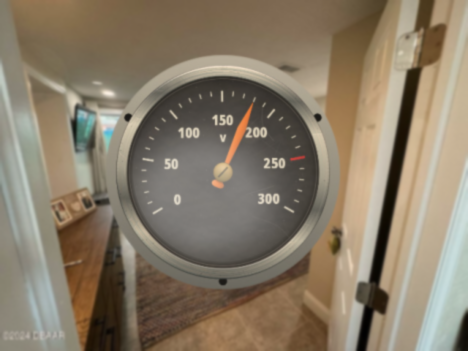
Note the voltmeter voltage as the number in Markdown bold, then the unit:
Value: **180** V
